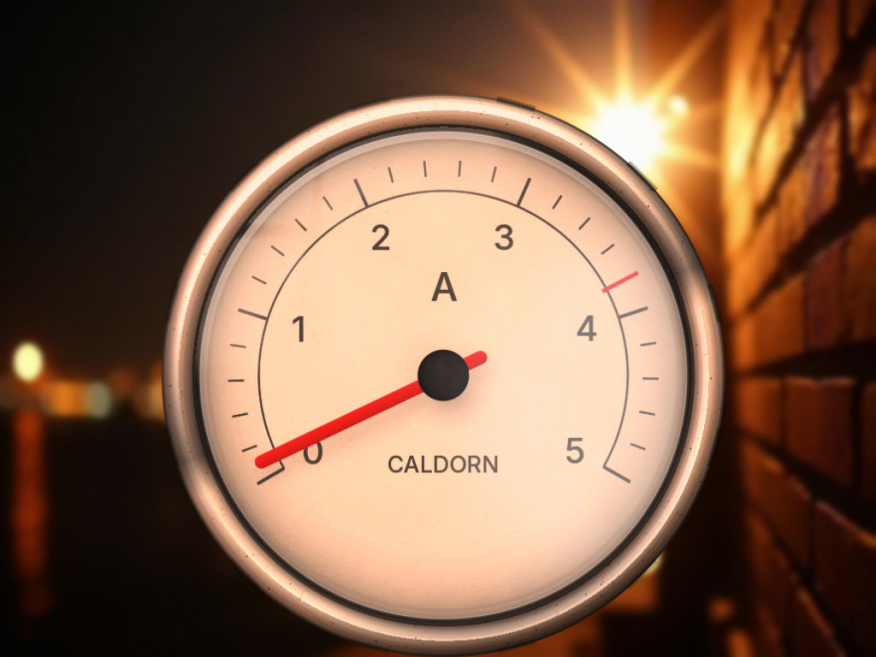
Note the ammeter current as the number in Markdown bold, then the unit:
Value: **0.1** A
